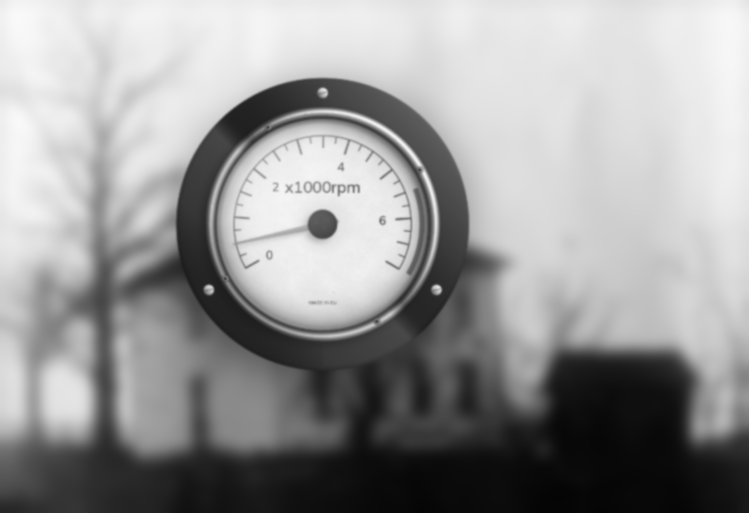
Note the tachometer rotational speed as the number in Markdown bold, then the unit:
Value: **500** rpm
